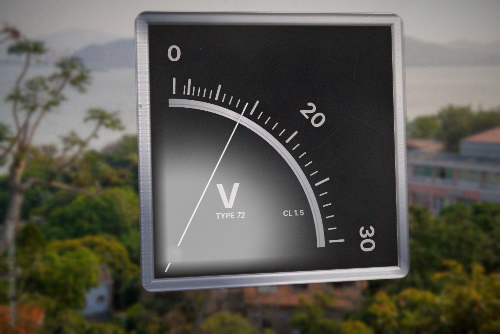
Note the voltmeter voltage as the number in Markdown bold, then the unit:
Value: **14** V
